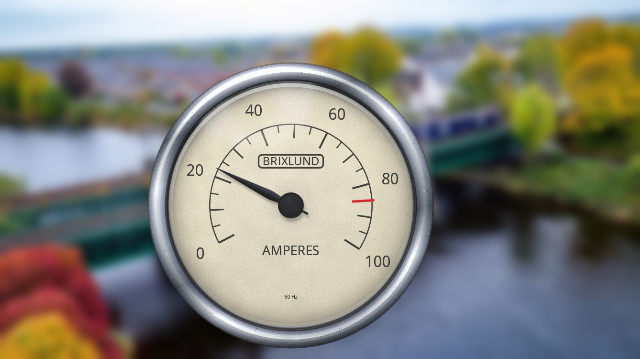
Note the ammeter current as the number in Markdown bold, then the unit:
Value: **22.5** A
